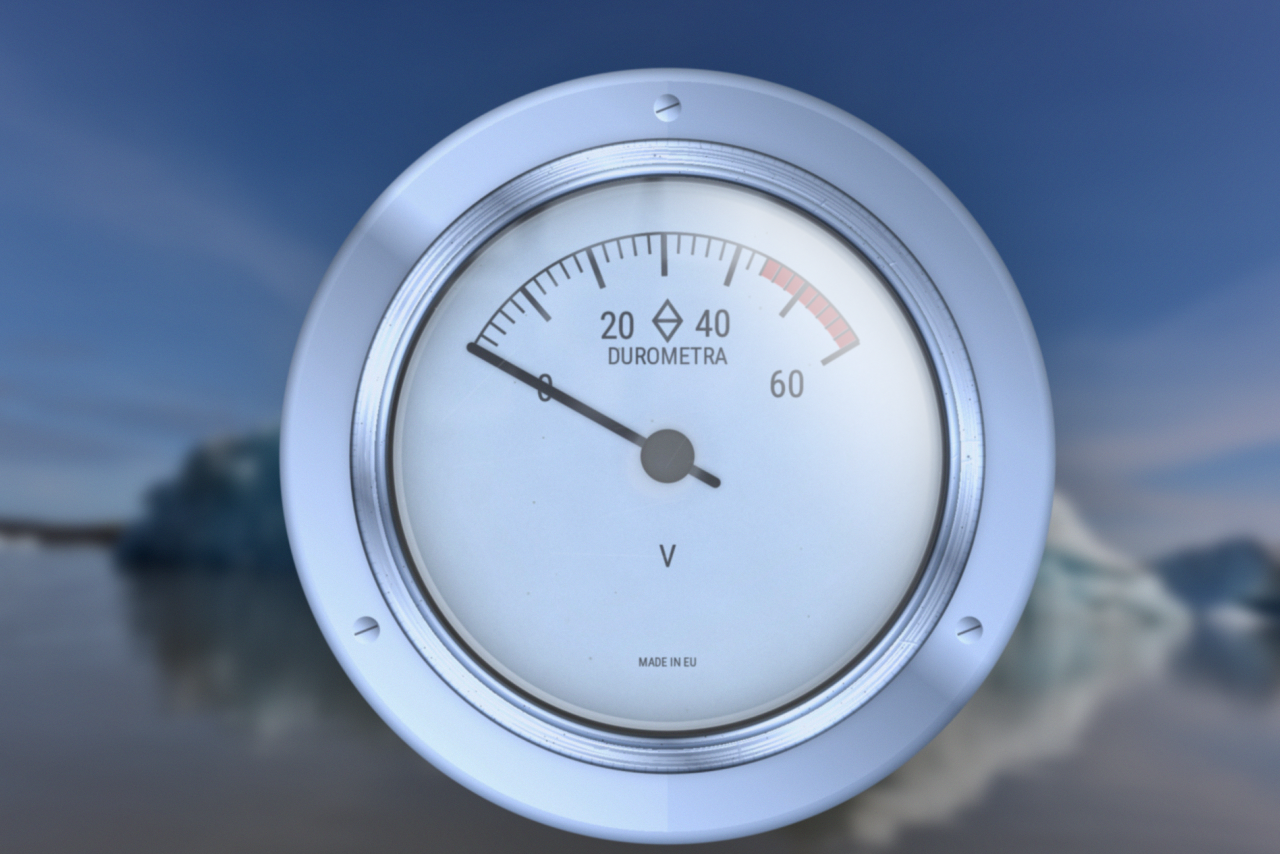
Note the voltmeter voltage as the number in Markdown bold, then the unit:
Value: **0** V
